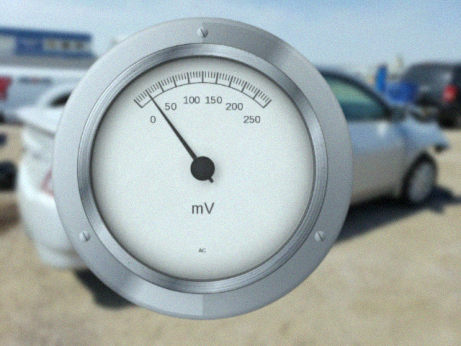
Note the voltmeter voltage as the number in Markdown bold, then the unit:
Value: **25** mV
